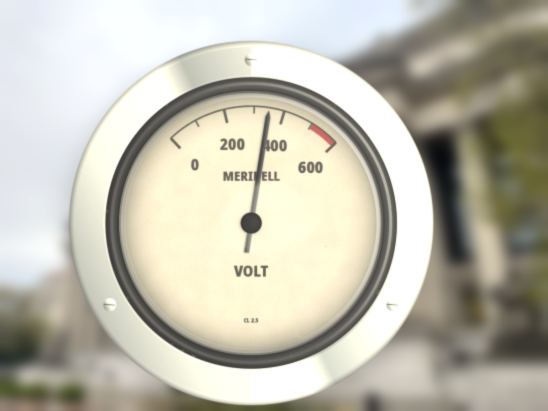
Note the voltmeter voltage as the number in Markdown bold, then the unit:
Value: **350** V
